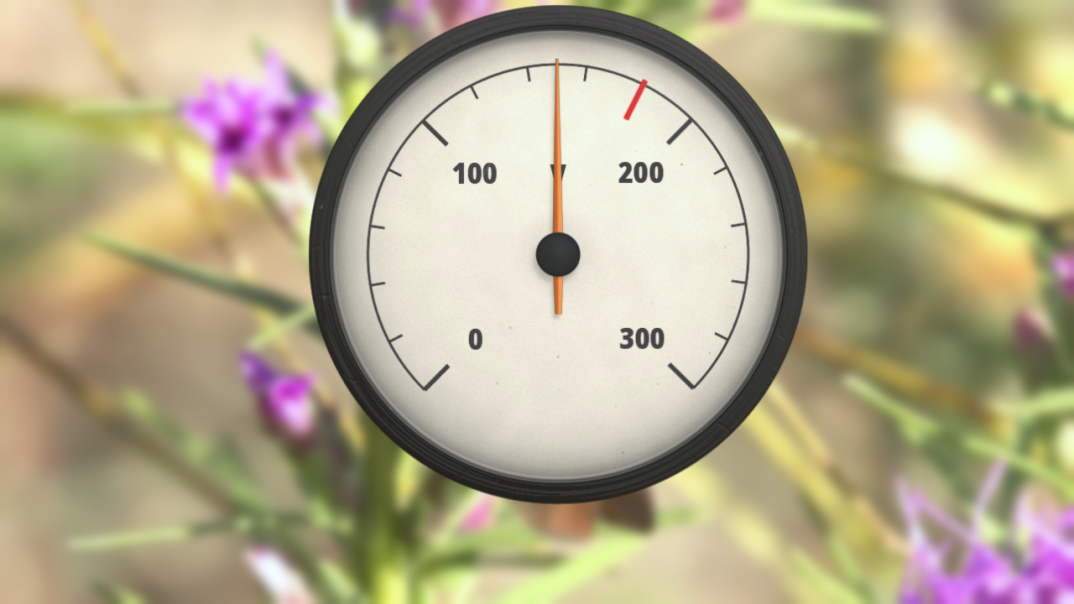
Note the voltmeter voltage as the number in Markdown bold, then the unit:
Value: **150** V
